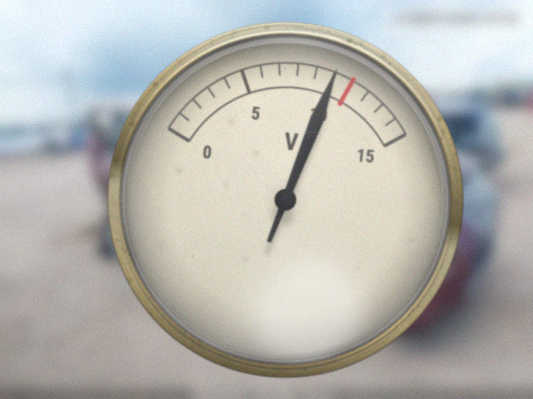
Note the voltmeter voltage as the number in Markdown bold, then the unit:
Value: **10** V
